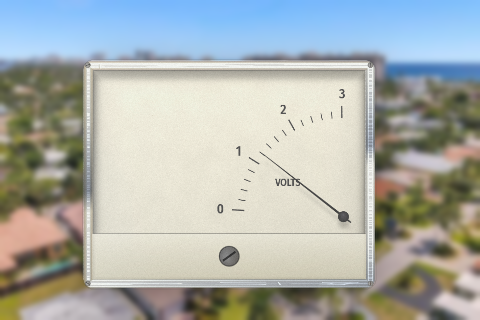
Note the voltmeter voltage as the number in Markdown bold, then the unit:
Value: **1.2** V
